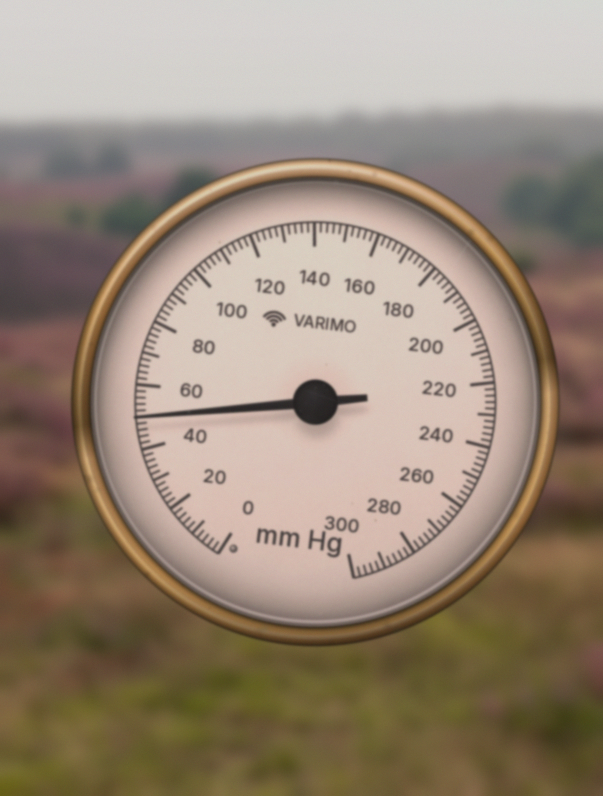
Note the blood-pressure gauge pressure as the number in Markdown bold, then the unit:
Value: **50** mmHg
